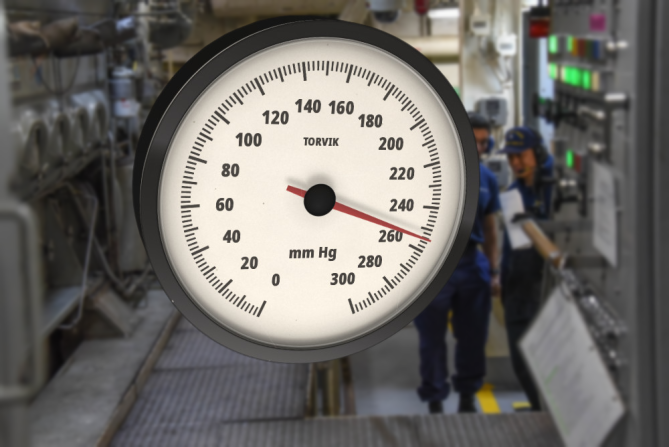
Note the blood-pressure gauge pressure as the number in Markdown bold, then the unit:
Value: **254** mmHg
